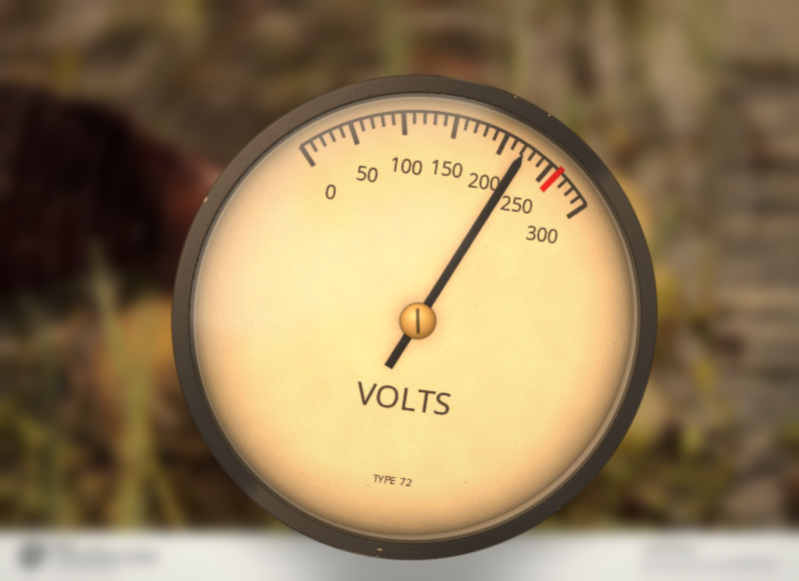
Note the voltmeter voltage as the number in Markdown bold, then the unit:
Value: **220** V
